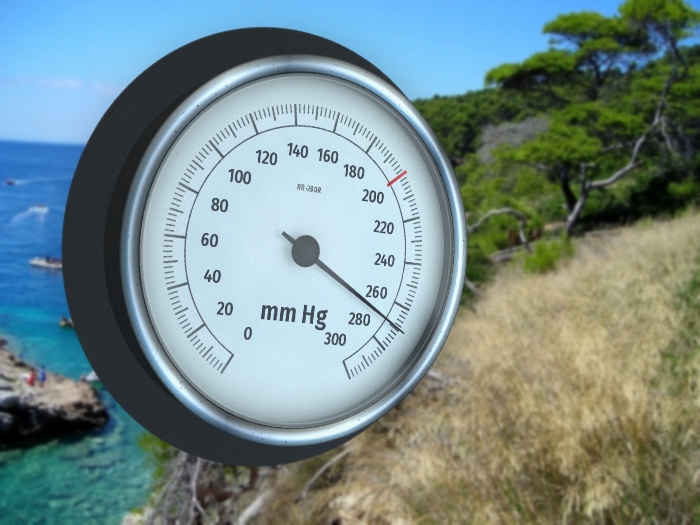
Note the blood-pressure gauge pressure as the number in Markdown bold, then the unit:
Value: **270** mmHg
